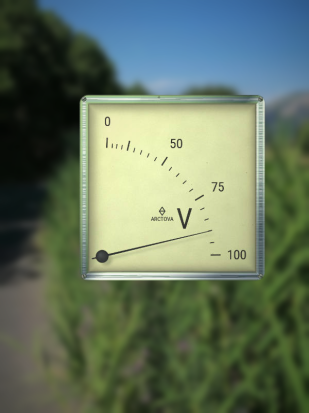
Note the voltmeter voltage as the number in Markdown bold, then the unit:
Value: **90** V
